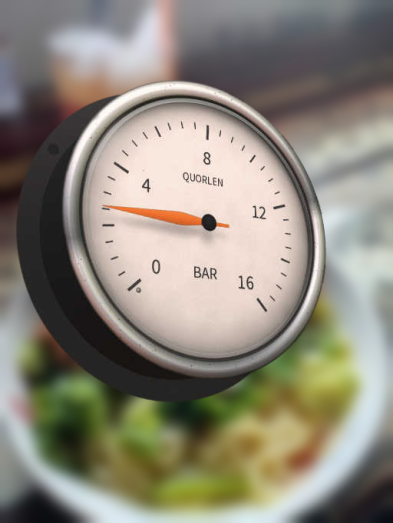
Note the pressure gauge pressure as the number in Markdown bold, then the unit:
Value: **2.5** bar
